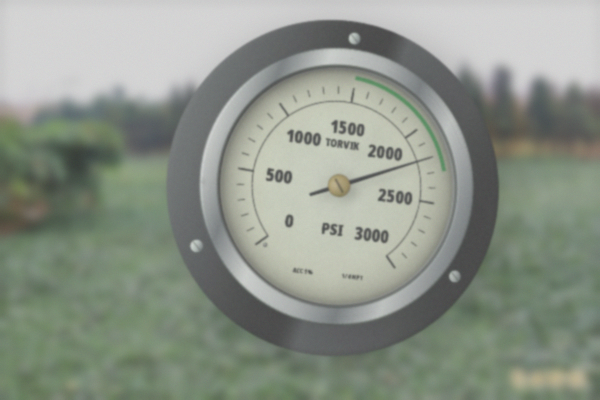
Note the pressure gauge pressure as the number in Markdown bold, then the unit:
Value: **2200** psi
